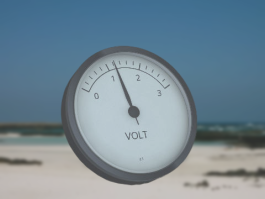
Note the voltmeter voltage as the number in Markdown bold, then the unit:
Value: **1.2** V
